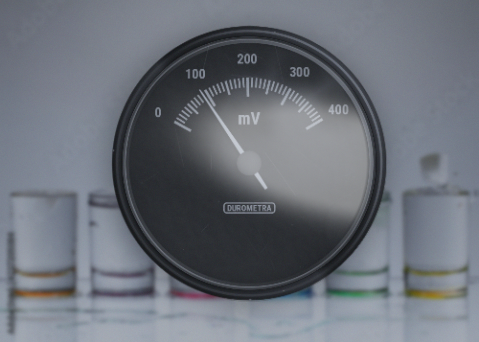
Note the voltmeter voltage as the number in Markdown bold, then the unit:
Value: **90** mV
